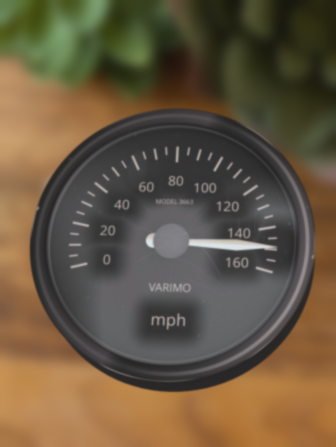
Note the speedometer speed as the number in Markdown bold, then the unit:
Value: **150** mph
